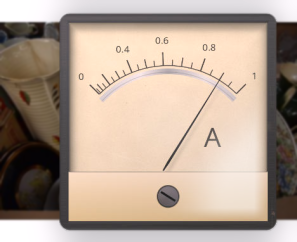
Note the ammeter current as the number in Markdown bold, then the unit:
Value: **0.9** A
